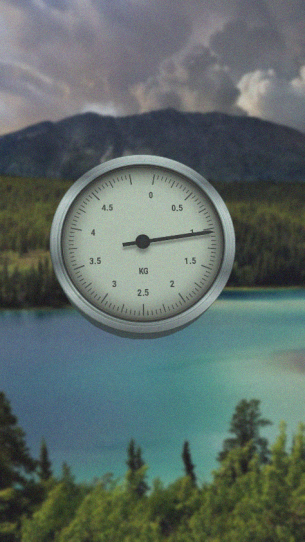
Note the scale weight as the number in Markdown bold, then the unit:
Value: **1.05** kg
